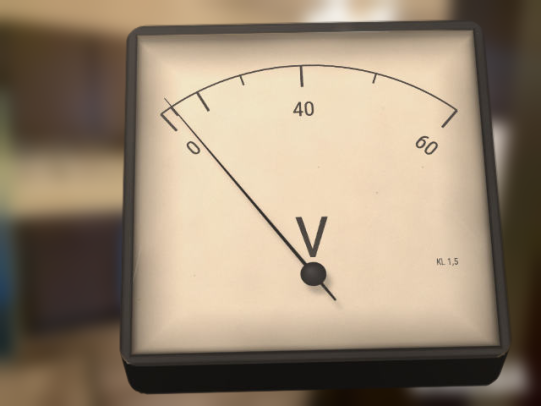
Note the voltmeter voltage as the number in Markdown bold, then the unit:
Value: **10** V
